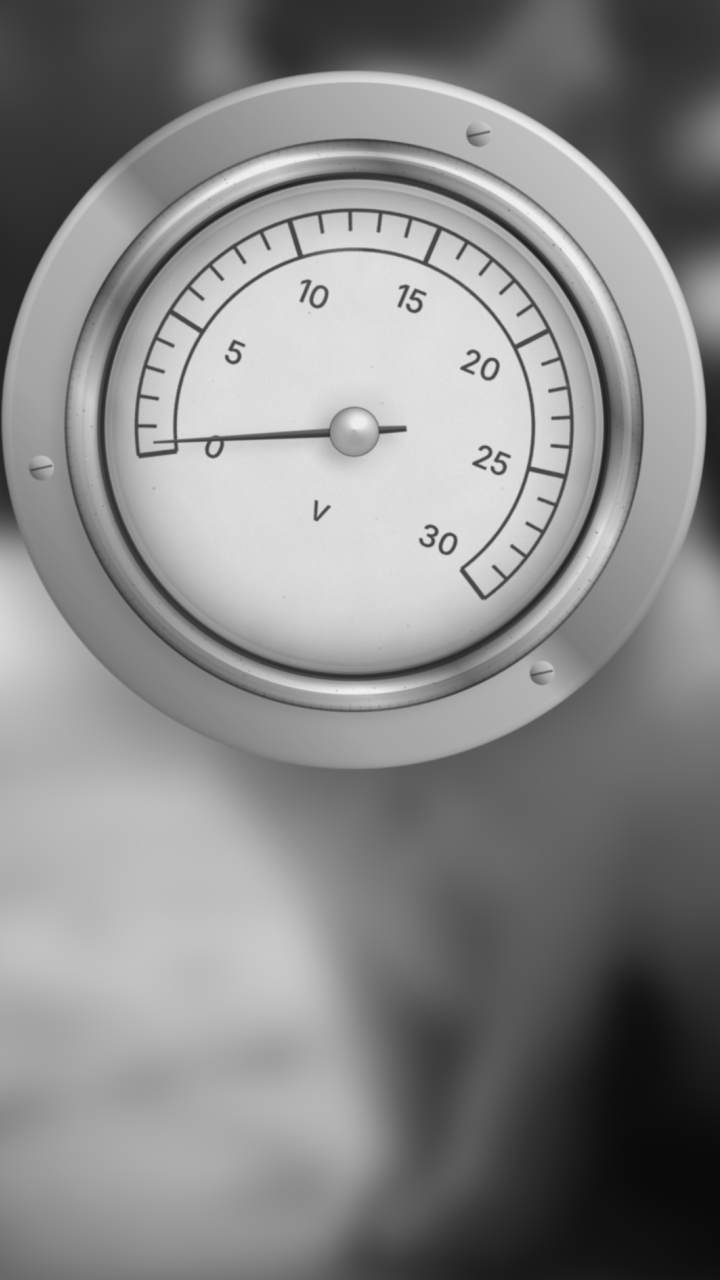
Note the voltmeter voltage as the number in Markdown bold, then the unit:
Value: **0.5** V
